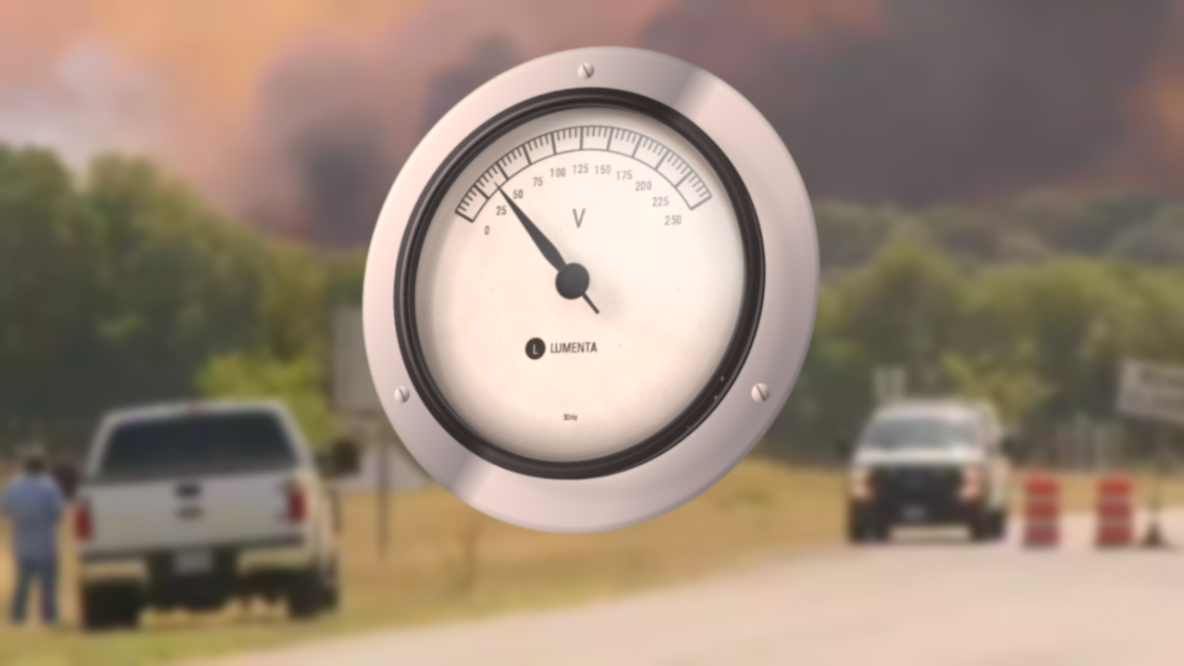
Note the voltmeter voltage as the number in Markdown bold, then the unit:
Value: **40** V
